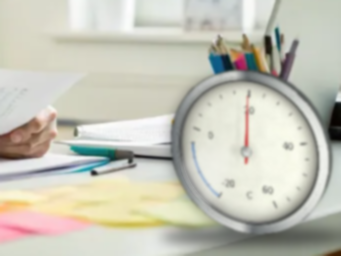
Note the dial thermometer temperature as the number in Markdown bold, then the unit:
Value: **20** °C
